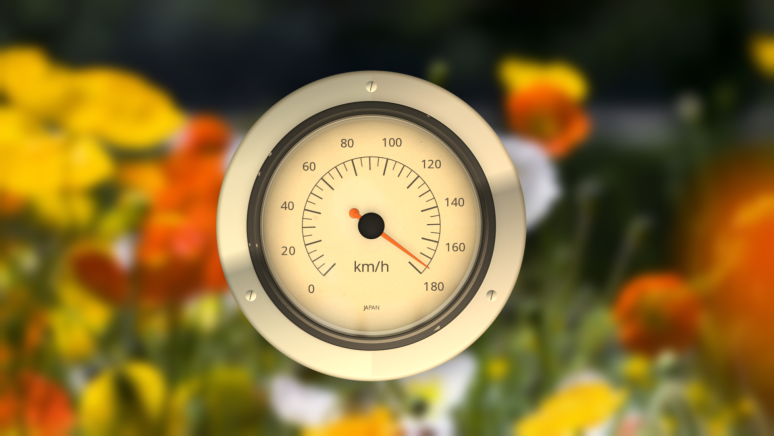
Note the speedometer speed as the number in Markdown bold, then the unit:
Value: **175** km/h
